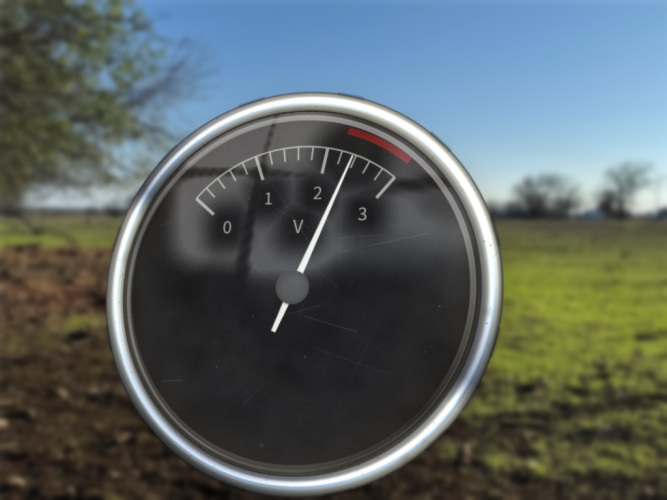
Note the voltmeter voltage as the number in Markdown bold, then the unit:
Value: **2.4** V
